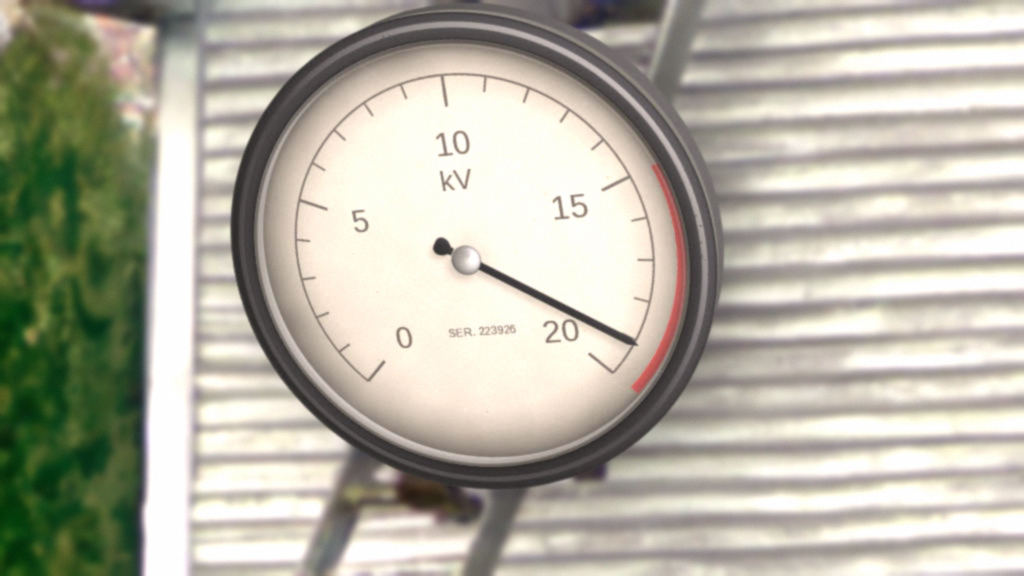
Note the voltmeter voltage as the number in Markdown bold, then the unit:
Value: **19** kV
